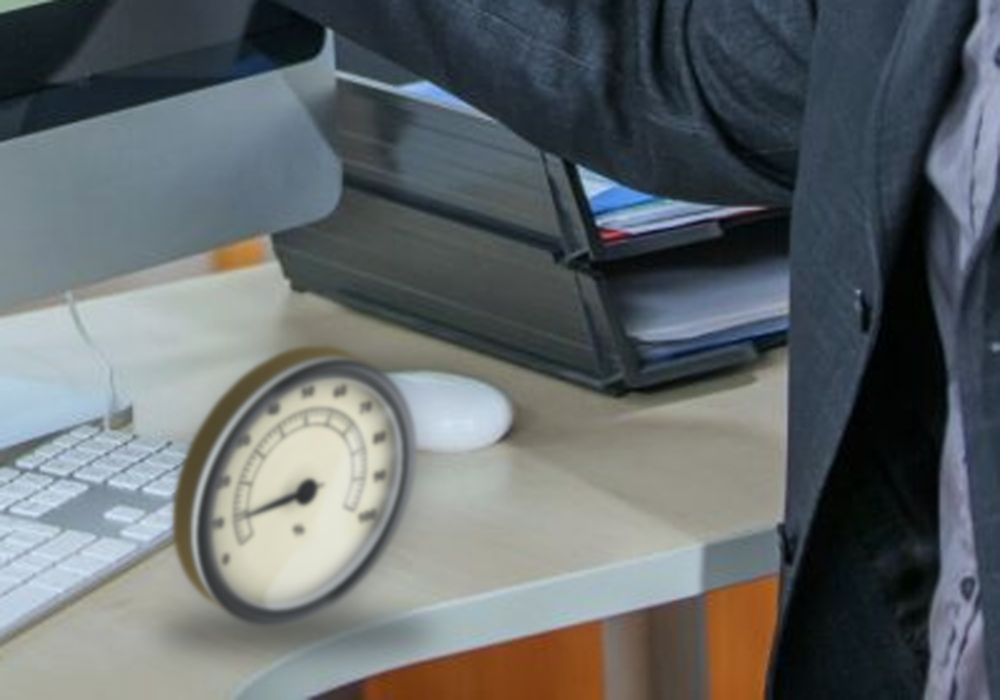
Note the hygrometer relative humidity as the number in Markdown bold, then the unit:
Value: **10** %
